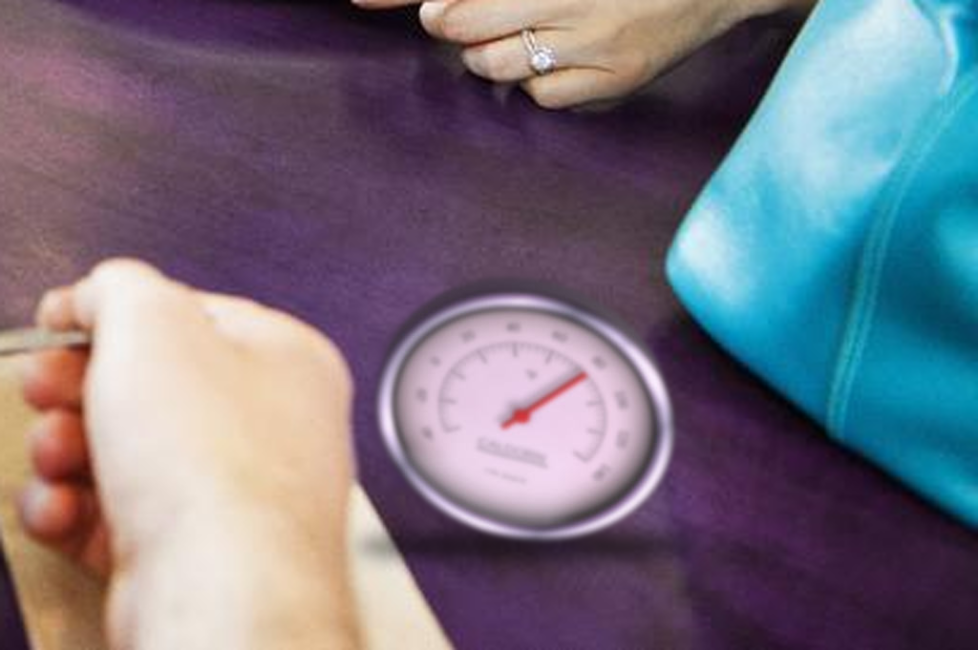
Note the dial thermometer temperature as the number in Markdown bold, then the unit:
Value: **80** °F
